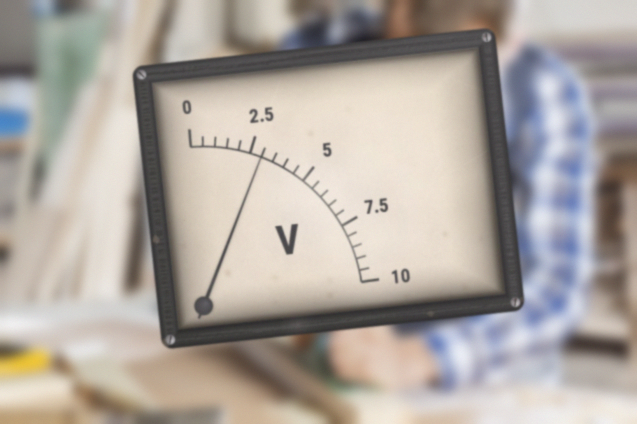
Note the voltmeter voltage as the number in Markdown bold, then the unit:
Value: **3** V
